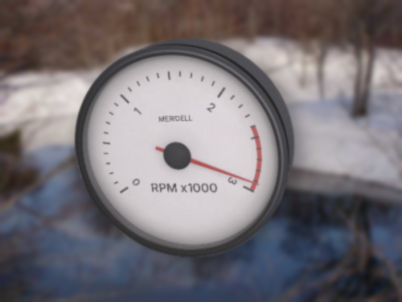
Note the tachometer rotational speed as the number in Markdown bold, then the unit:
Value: **2900** rpm
